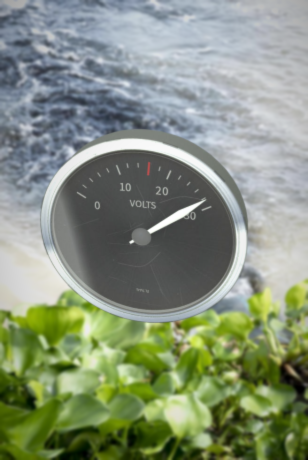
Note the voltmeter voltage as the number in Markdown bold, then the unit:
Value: **28** V
